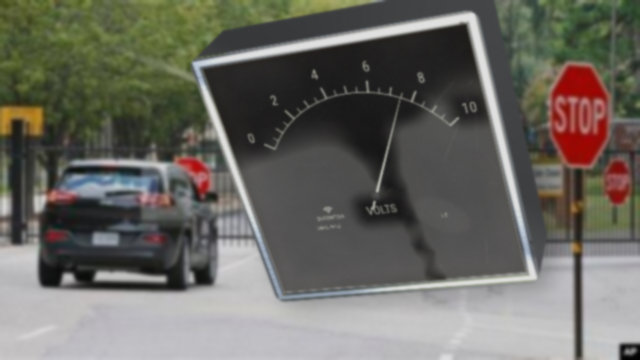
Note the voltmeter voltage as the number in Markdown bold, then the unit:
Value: **7.5** V
